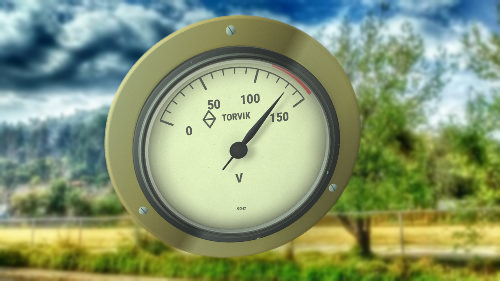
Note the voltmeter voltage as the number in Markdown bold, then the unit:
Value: **130** V
